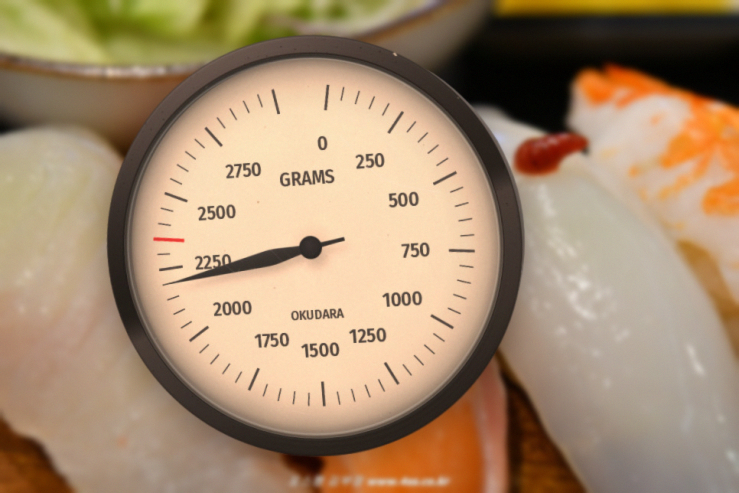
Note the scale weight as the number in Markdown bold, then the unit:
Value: **2200** g
